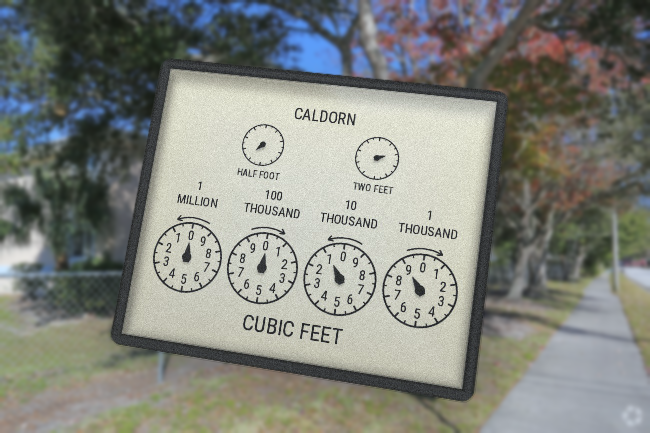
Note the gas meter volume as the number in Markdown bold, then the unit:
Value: **900** ft³
